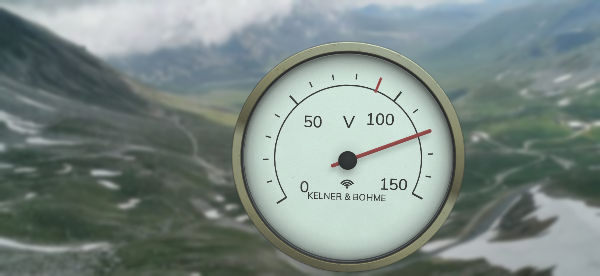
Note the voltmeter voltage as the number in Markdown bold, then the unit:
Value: **120** V
